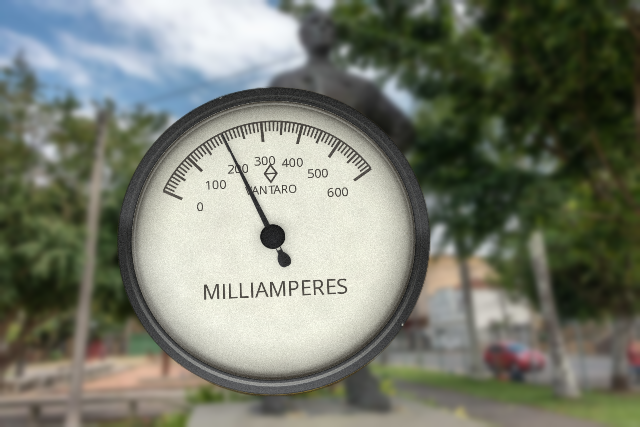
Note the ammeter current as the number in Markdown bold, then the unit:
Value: **200** mA
